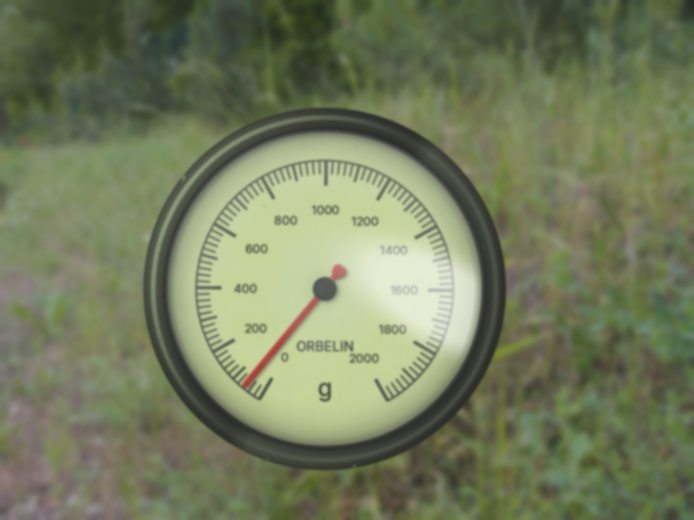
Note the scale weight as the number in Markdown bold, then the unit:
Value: **60** g
